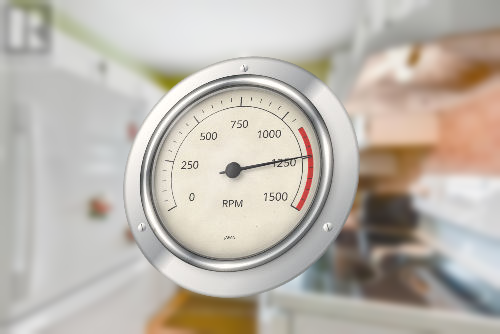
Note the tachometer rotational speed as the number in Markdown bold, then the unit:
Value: **1250** rpm
